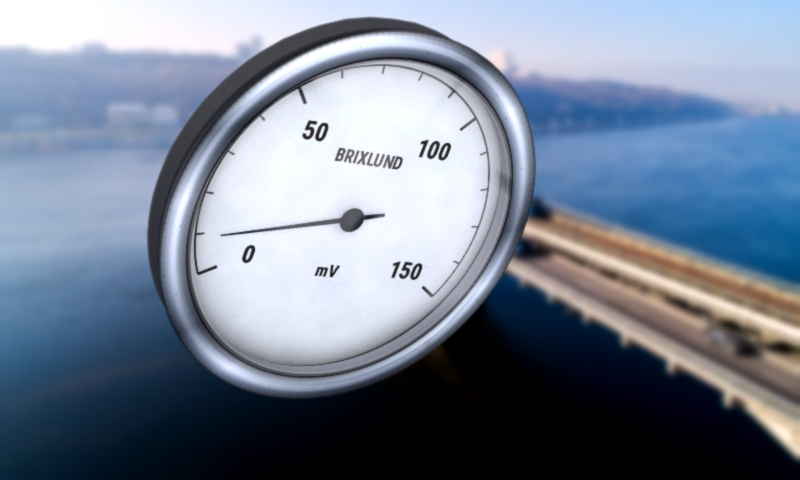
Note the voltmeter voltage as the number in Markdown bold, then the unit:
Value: **10** mV
